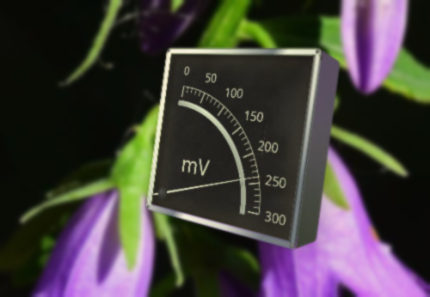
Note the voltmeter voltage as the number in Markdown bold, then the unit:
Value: **240** mV
